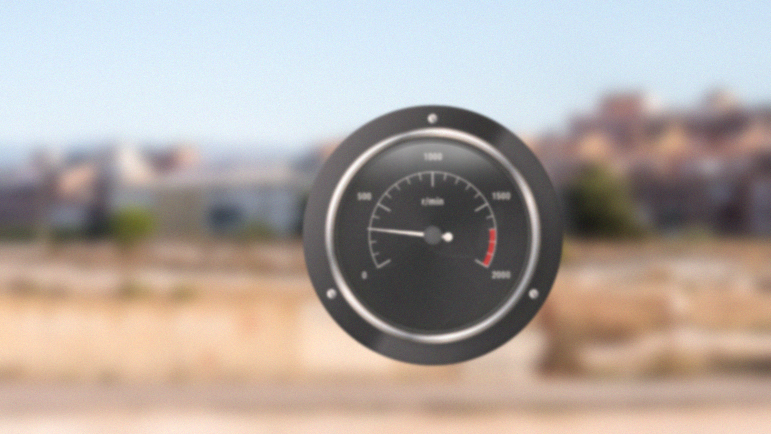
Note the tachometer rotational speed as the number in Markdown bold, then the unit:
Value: **300** rpm
